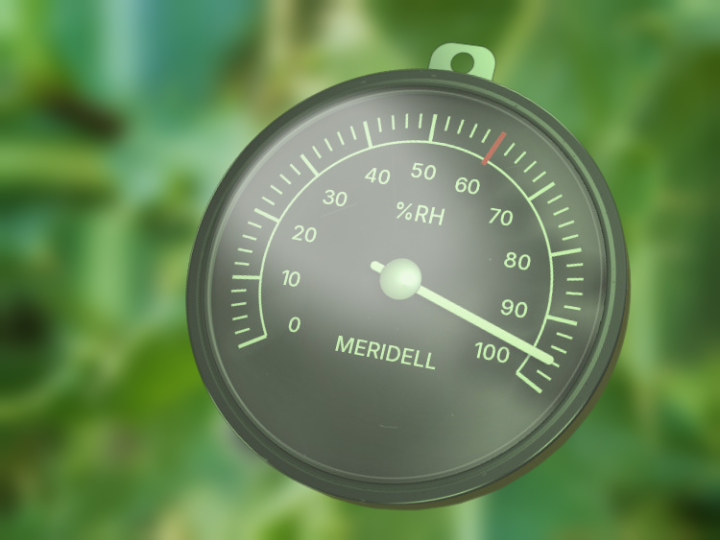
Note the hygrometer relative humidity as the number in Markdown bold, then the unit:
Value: **96** %
